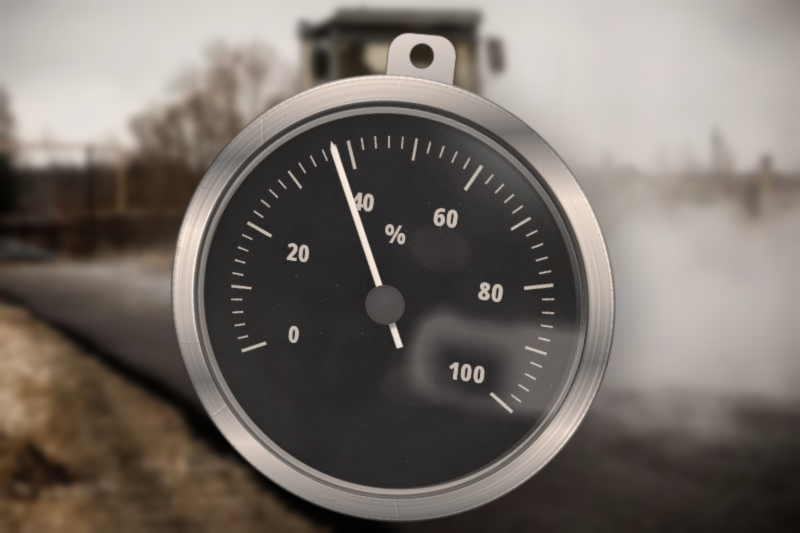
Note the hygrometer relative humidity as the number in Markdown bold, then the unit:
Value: **38** %
